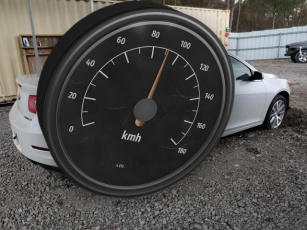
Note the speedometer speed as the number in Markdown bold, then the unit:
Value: **90** km/h
